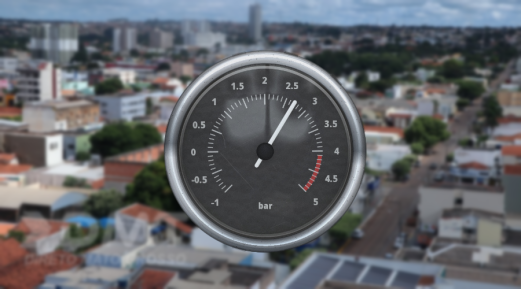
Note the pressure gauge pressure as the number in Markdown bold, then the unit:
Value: **2.7** bar
